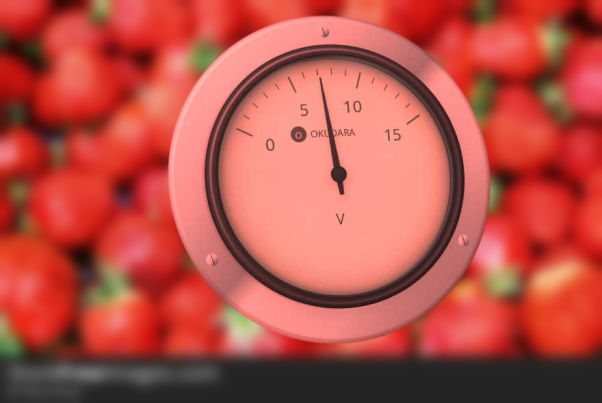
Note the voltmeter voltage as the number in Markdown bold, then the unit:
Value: **7** V
